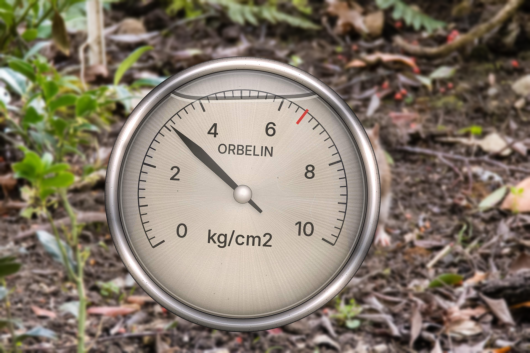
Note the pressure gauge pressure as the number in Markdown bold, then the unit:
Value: **3.1** kg/cm²
